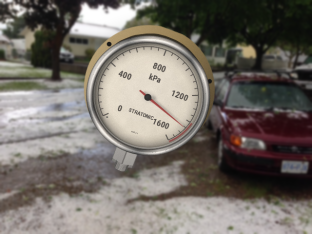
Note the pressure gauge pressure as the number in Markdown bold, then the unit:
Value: **1450** kPa
